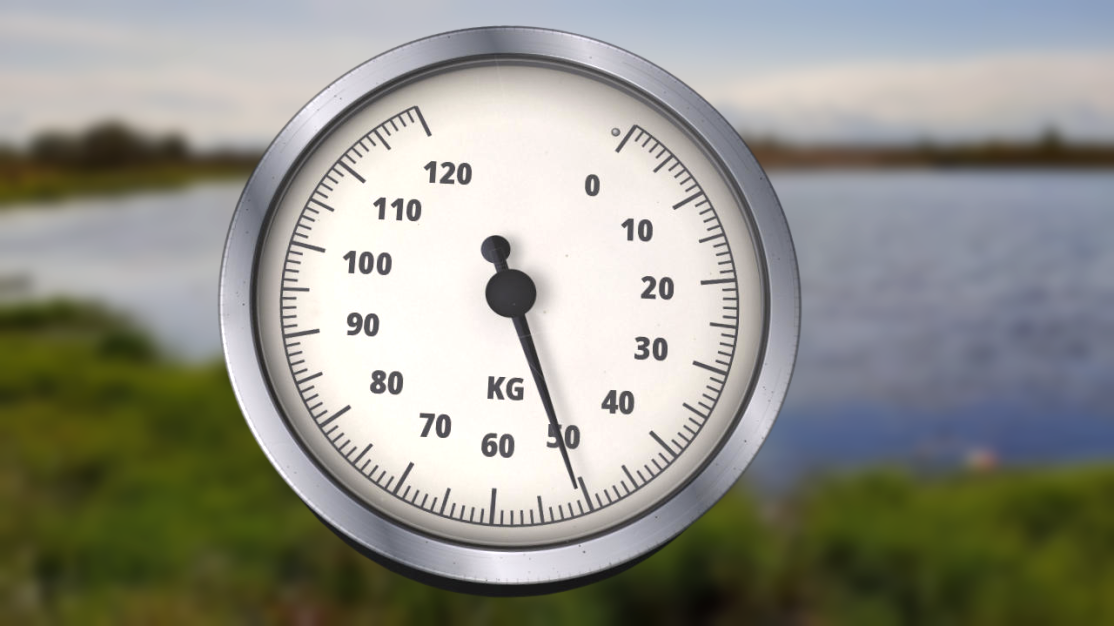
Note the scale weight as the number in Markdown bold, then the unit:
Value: **51** kg
